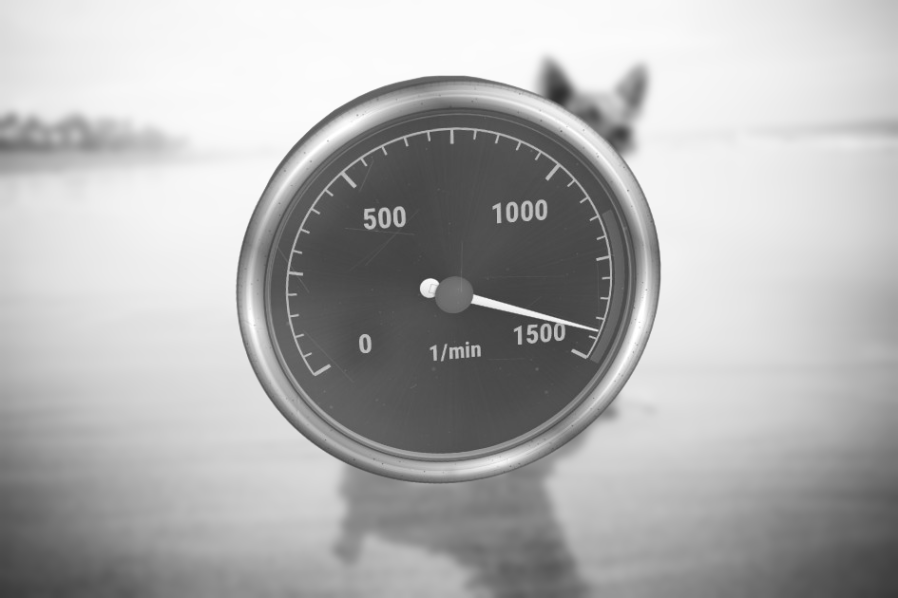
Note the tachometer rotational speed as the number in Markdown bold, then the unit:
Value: **1425** rpm
